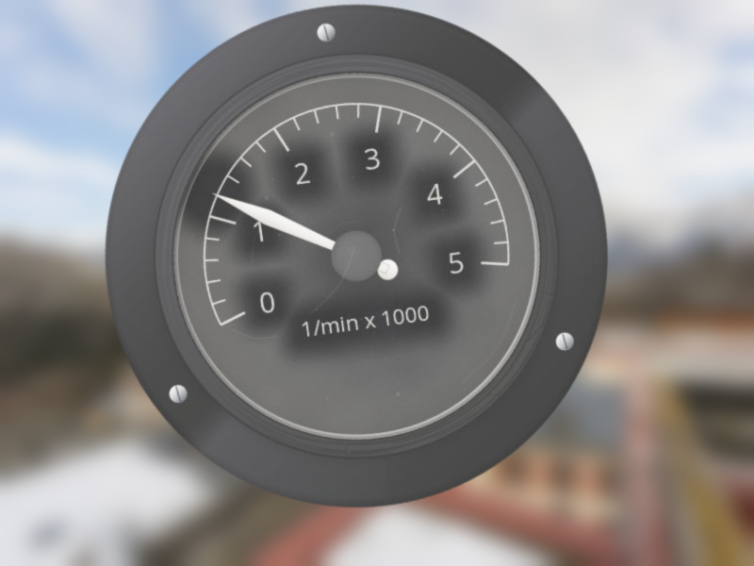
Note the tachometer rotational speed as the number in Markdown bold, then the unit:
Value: **1200** rpm
